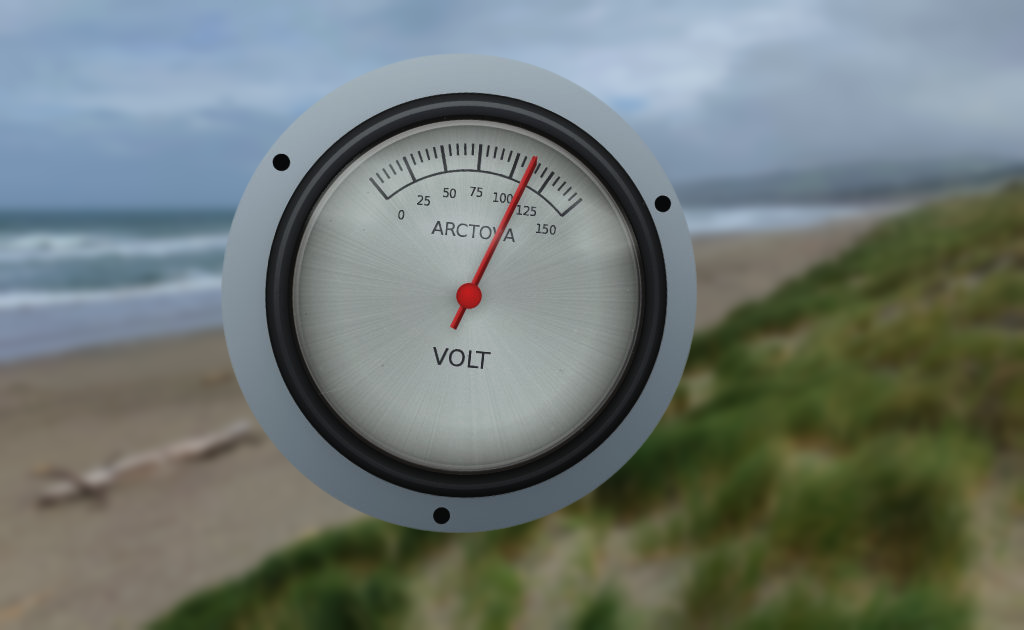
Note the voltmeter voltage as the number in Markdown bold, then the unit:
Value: **110** V
